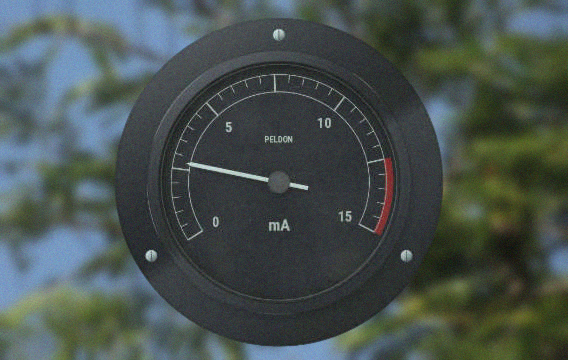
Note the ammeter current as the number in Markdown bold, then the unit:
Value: **2.75** mA
